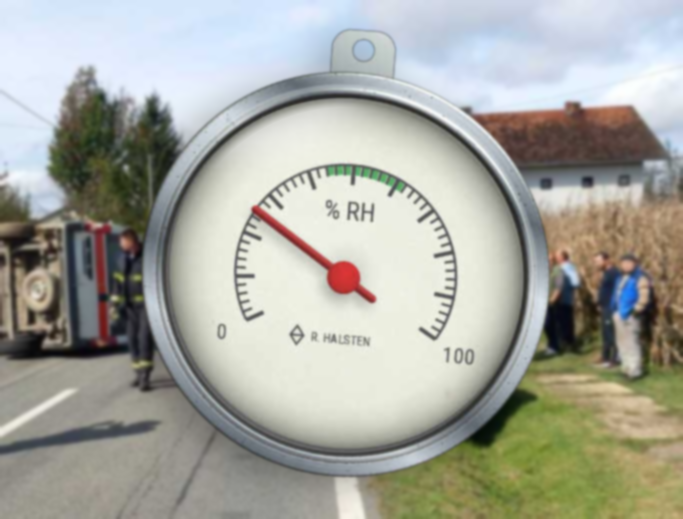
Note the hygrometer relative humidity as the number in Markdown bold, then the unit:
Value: **26** %
